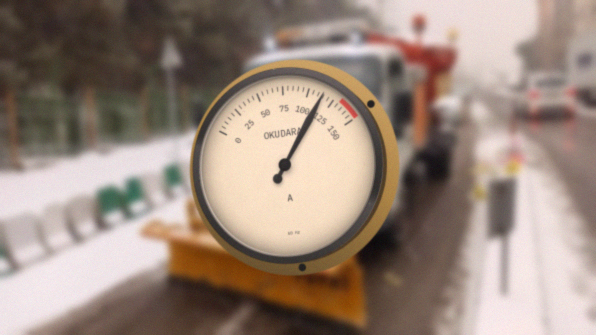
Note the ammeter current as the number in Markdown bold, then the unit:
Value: **115** A
